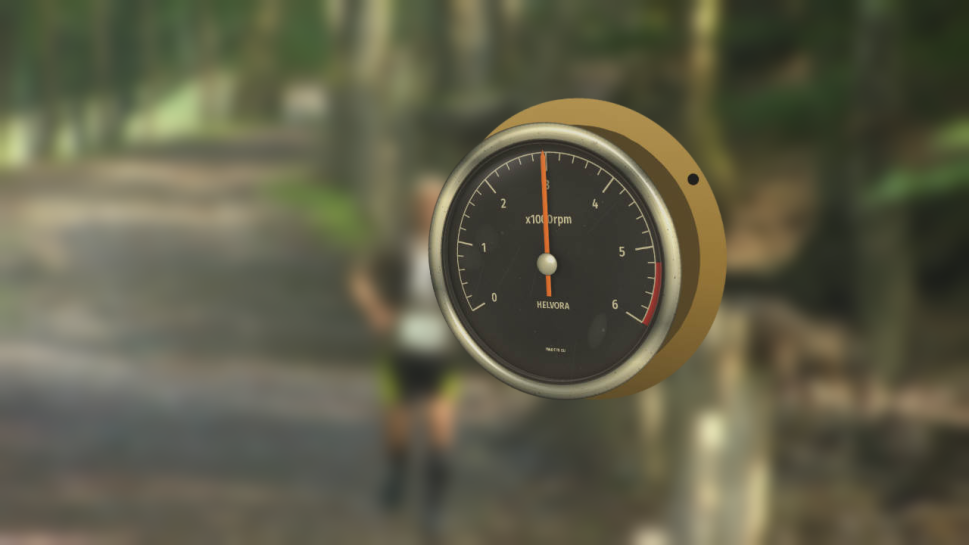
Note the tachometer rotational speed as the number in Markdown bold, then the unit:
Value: **3000** rpm
